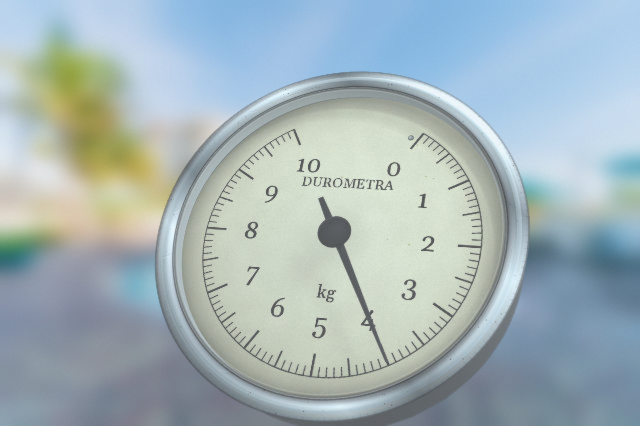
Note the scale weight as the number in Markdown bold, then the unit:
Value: **4** kg
